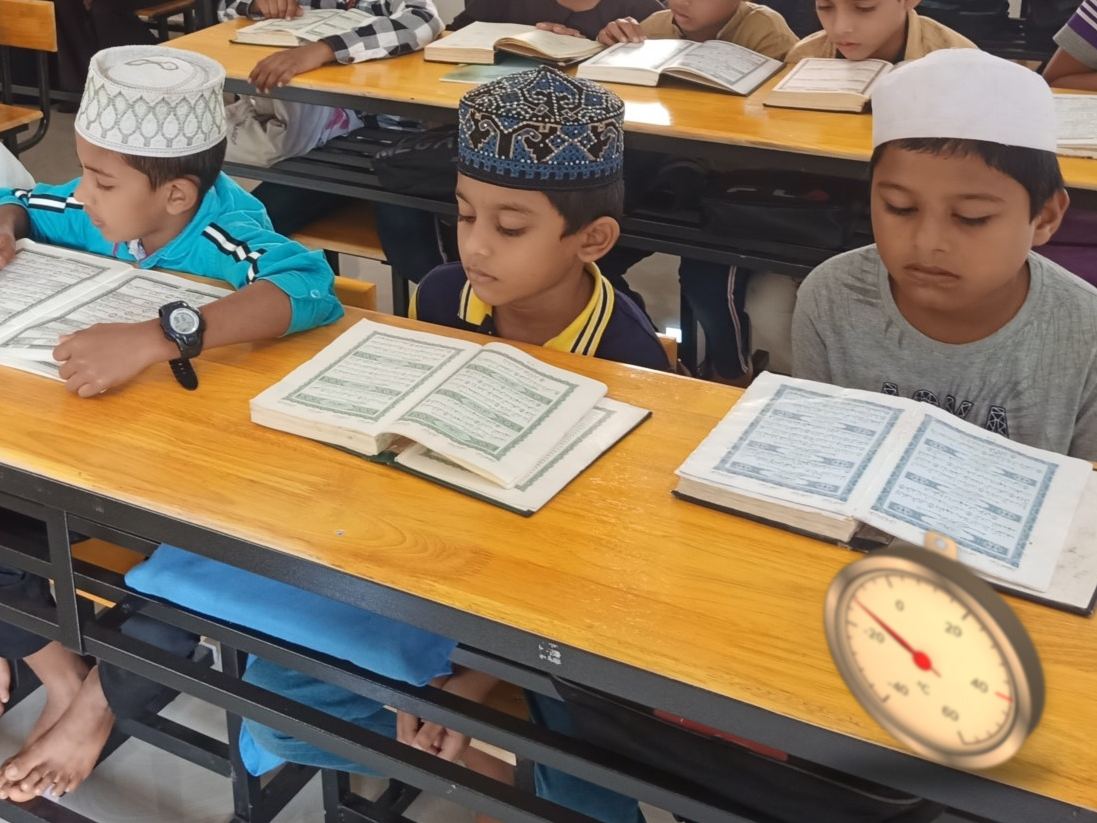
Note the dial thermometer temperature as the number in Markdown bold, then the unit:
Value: **-12** °C
